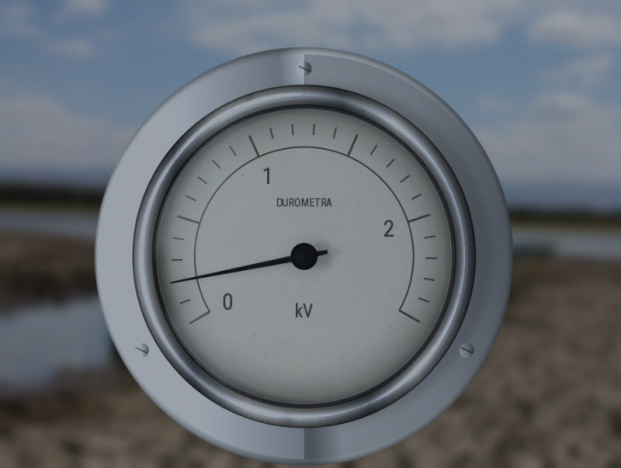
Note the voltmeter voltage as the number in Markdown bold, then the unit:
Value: **0.2** kV
